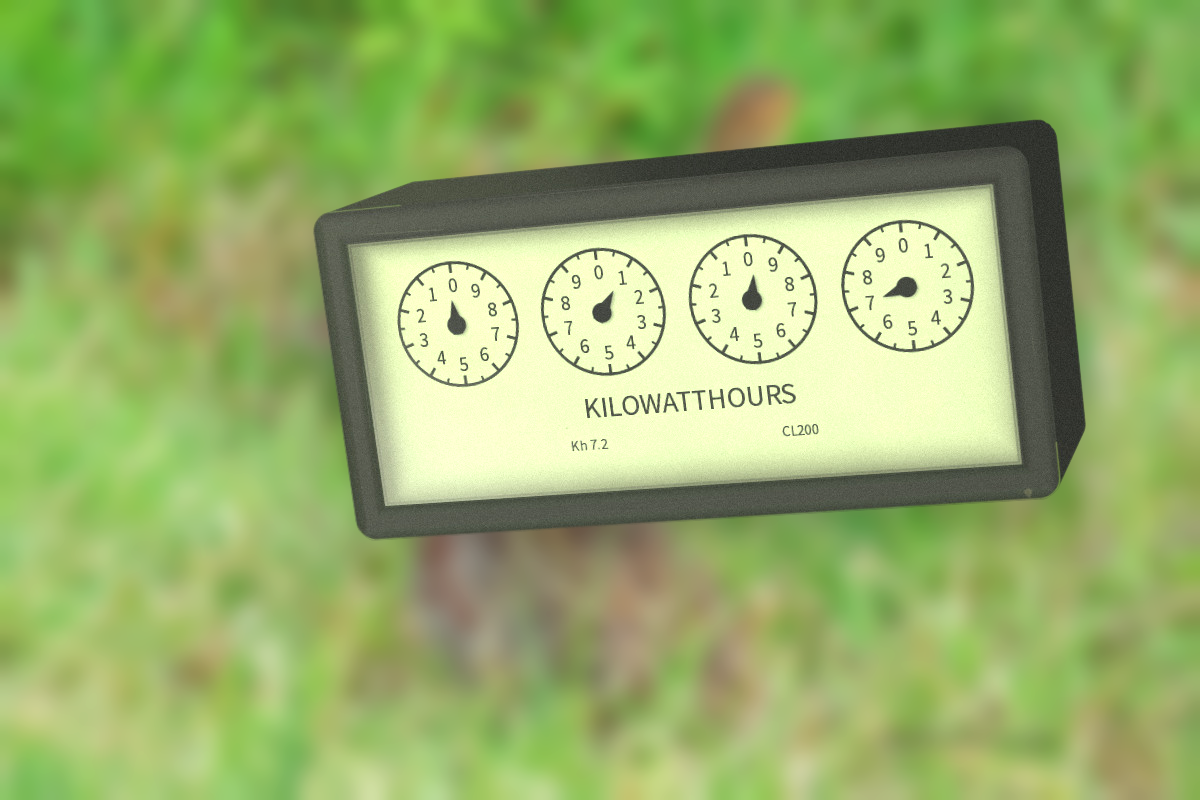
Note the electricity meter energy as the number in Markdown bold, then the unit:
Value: **97** kWh
